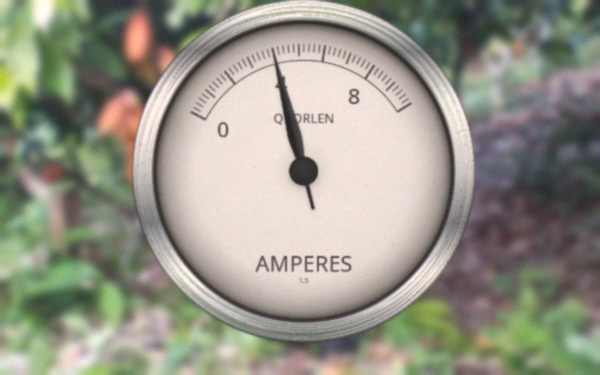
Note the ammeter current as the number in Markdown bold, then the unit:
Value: **4** A
